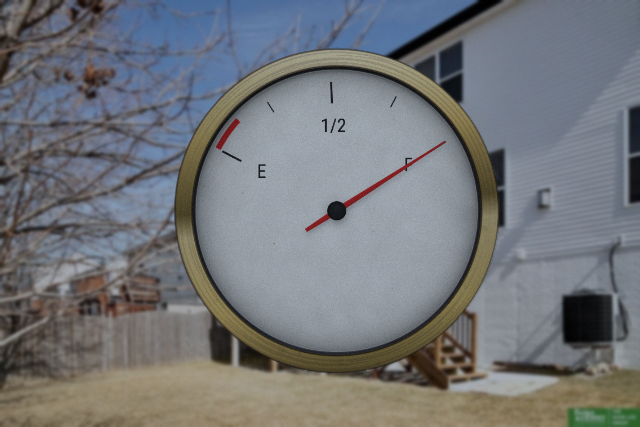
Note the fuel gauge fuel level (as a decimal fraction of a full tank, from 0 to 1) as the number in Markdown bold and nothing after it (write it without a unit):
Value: **1**
